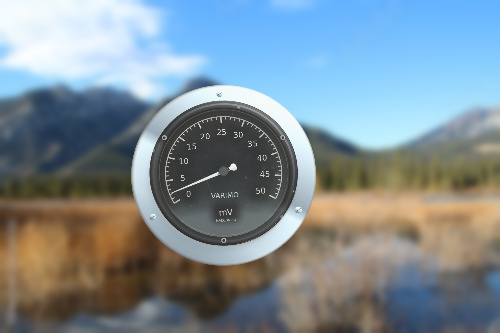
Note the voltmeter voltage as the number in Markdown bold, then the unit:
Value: **2** mV
